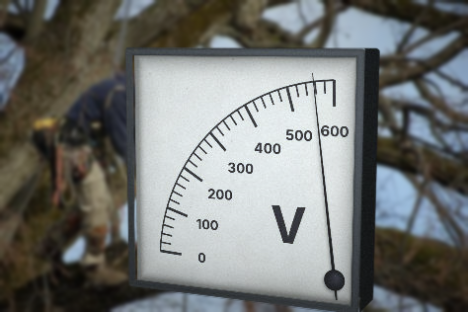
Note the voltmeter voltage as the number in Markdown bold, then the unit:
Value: **560** V
